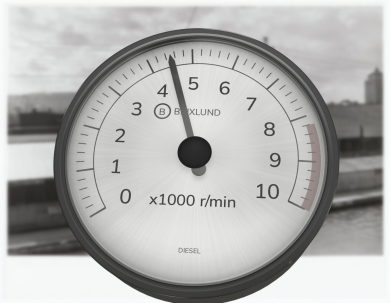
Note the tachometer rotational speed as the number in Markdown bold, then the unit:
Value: **4500** rpm
